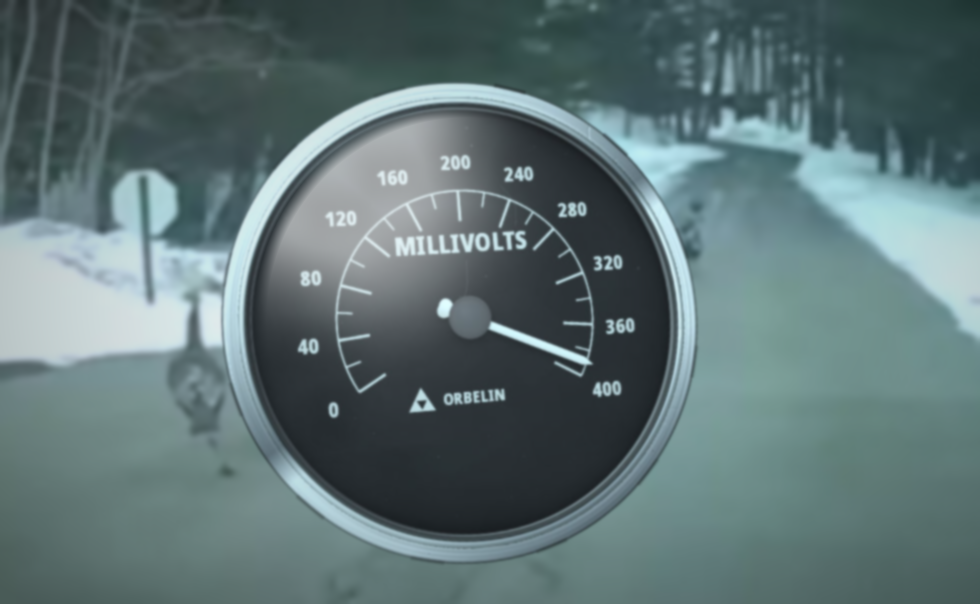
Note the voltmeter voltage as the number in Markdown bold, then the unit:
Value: **390** mV
